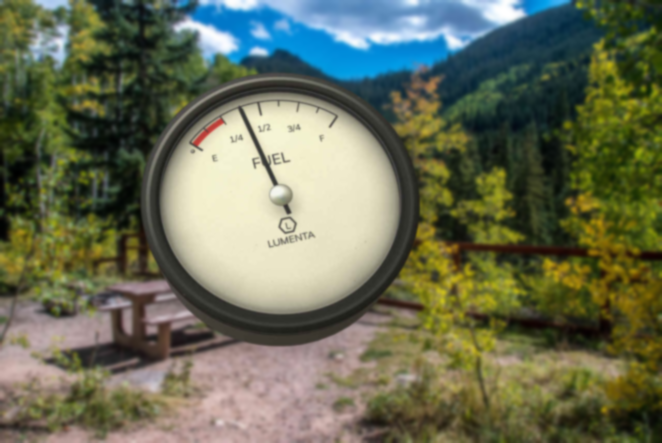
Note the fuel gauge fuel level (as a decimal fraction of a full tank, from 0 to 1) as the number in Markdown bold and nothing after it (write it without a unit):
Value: **0.375**
